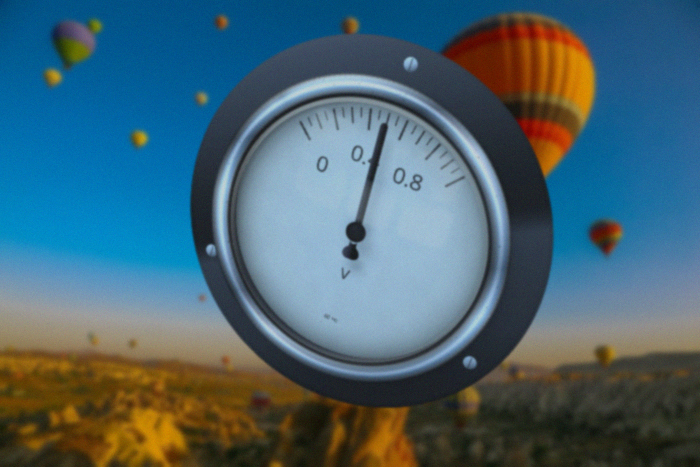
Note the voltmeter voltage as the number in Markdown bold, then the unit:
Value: **0.5** V
